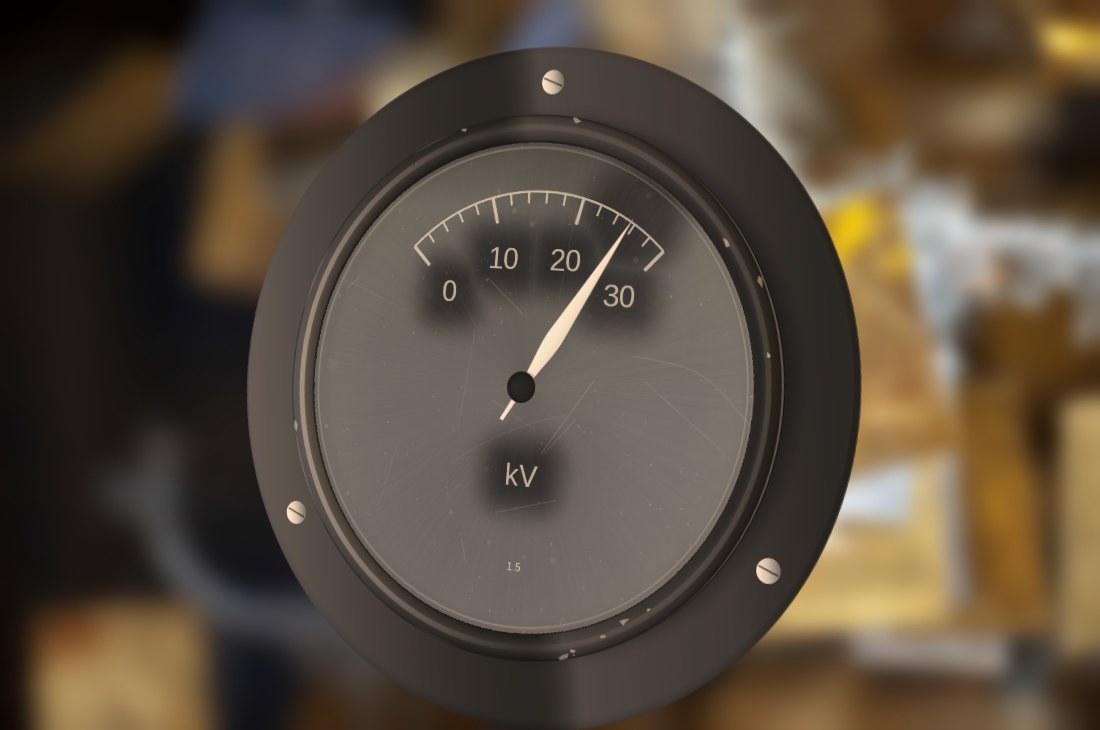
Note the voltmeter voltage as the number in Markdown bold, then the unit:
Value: **26** kV
